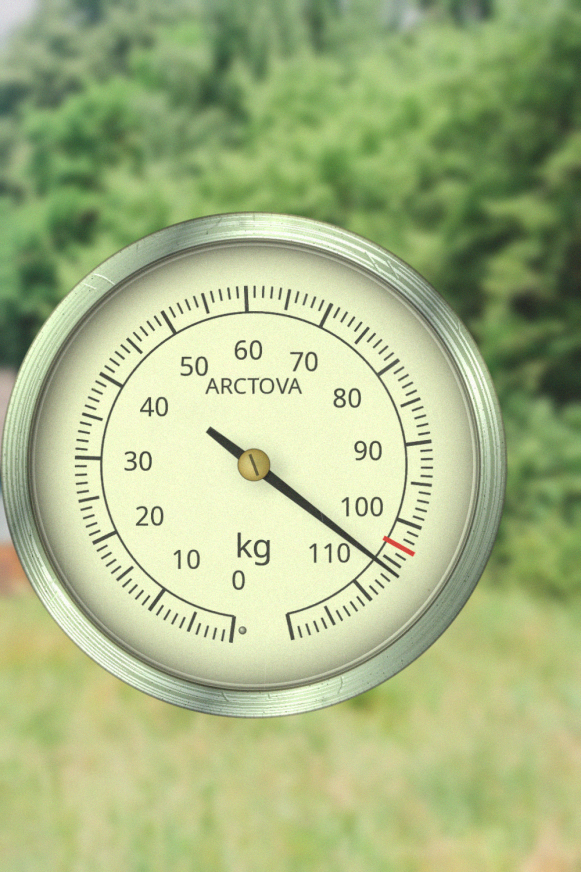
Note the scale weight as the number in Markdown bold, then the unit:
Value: **106** kg
